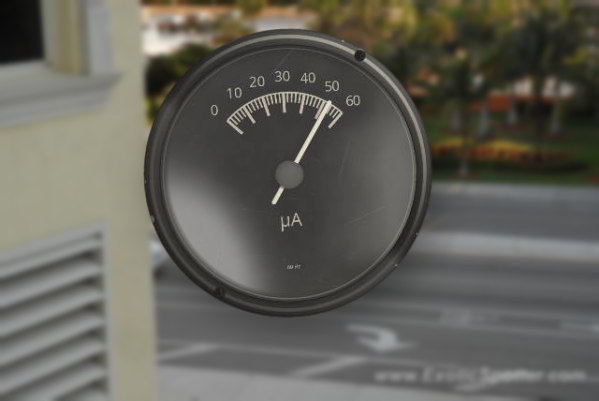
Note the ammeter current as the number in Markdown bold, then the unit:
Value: **52** µA
